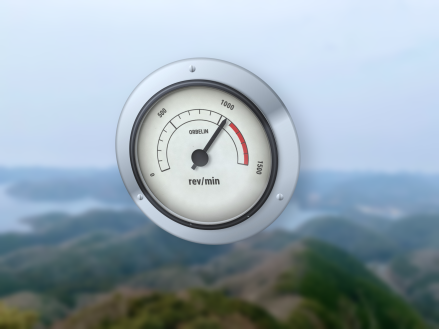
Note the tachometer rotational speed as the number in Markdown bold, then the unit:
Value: **1050** rpm
